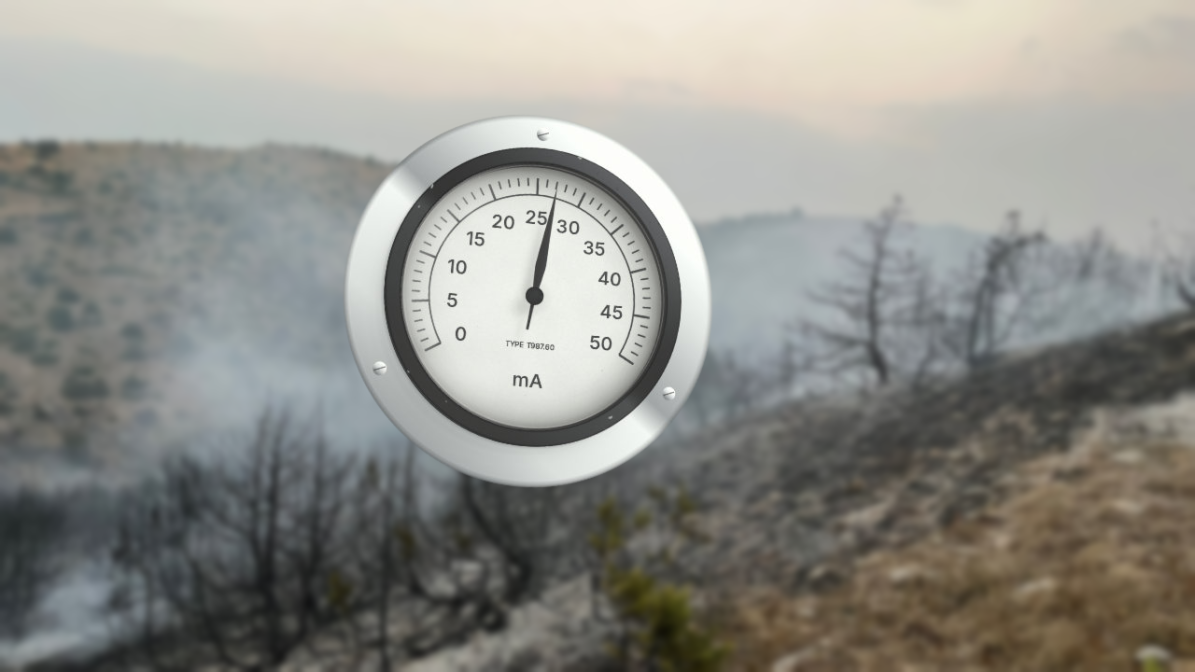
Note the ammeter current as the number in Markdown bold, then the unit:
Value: **27** mA
